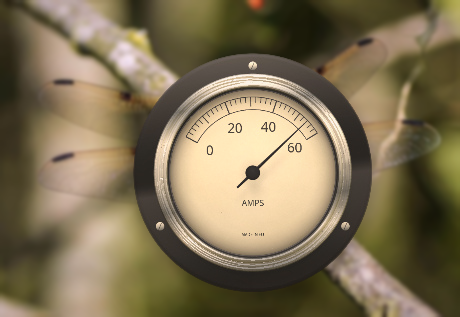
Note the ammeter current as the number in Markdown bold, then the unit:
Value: **54** A
